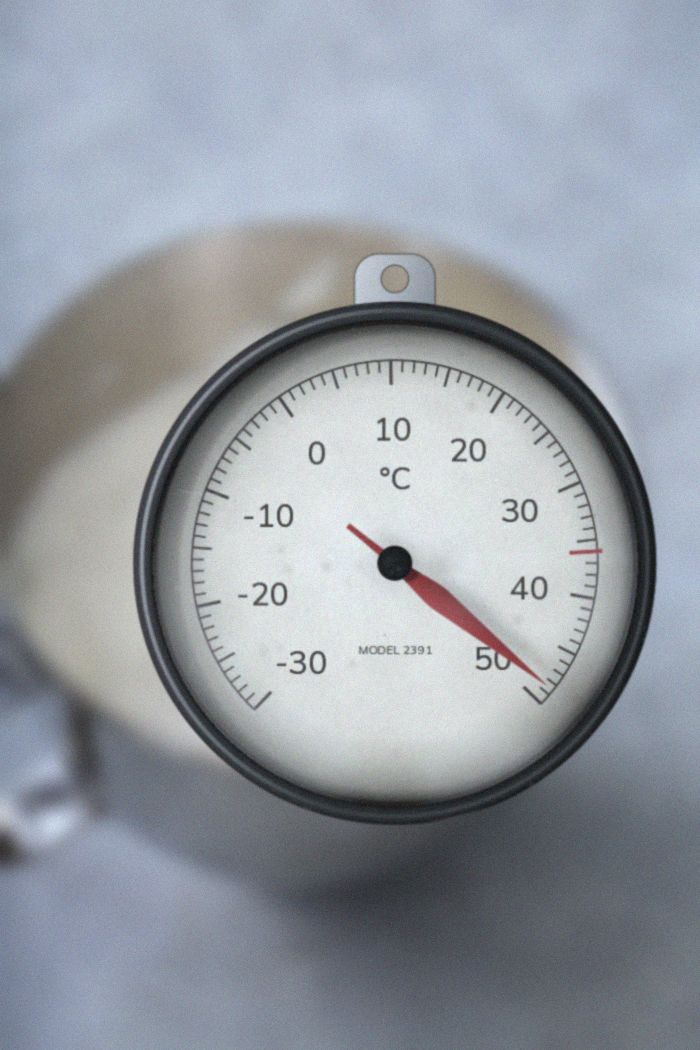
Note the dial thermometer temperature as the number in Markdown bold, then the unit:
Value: **48.5** °C
